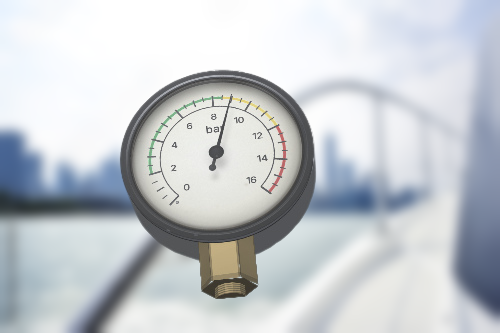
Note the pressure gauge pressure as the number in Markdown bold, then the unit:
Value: **9** bar
